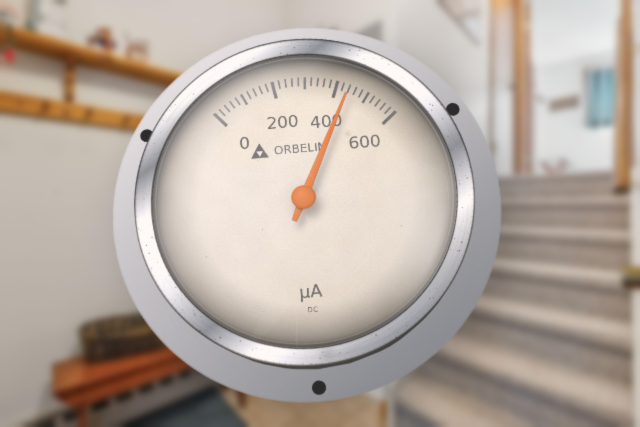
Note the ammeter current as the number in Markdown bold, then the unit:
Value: **440** µA
